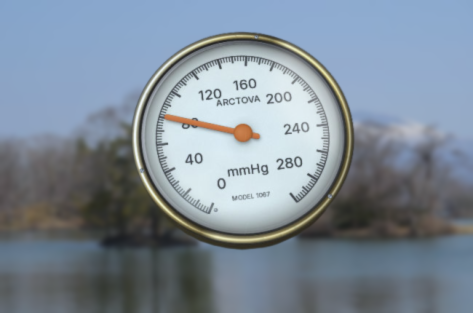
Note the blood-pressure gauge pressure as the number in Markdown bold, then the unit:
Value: **80** mmHg
